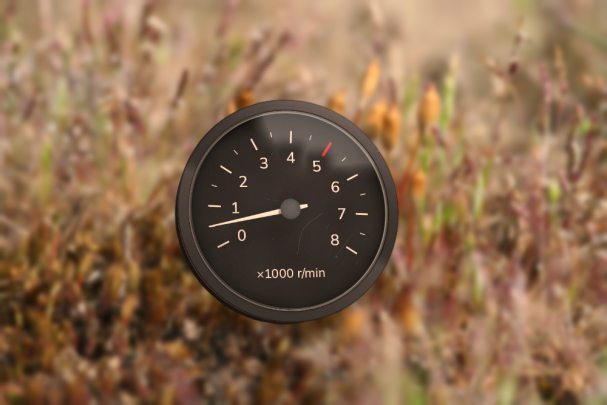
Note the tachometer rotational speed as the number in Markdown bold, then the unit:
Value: **500** rpm
